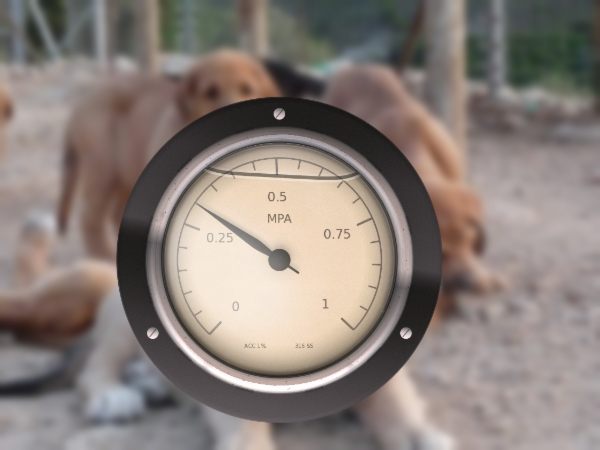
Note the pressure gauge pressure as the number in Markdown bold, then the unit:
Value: **0.3** MPa
